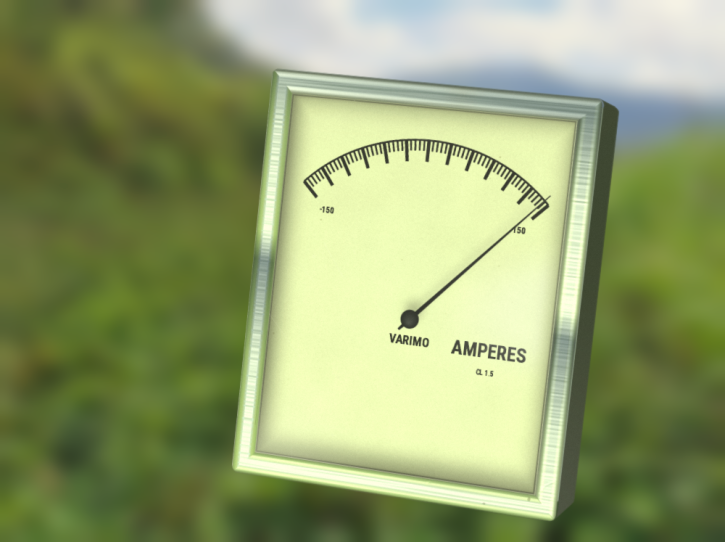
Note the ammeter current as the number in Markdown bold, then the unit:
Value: **145** A
